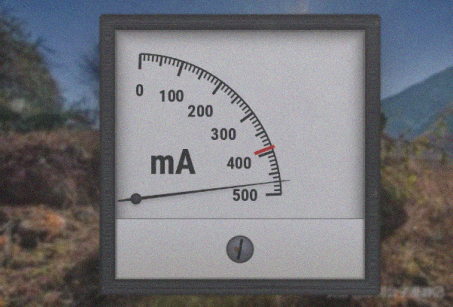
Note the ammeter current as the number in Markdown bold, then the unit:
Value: **470** mA
